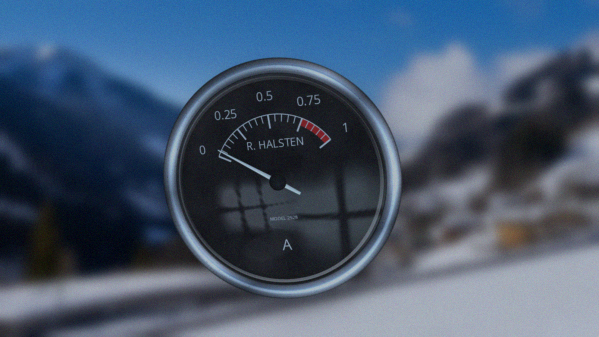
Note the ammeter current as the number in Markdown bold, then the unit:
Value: **0.05** A
